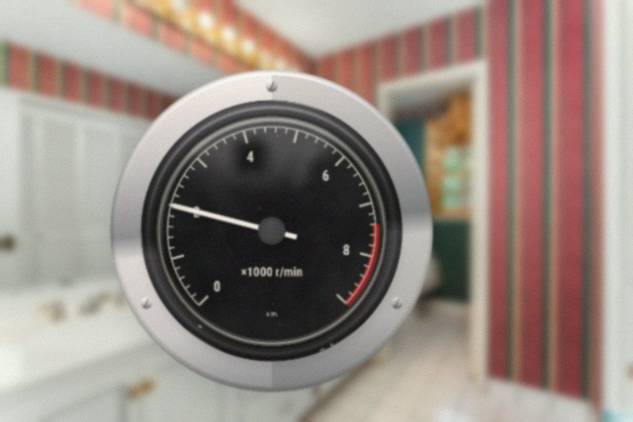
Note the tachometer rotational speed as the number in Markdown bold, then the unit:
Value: **2000** rpm
